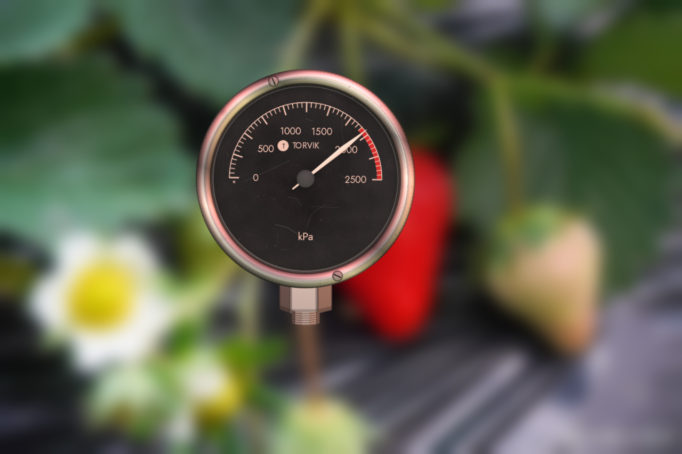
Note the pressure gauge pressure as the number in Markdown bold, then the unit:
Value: **1950** kPa
